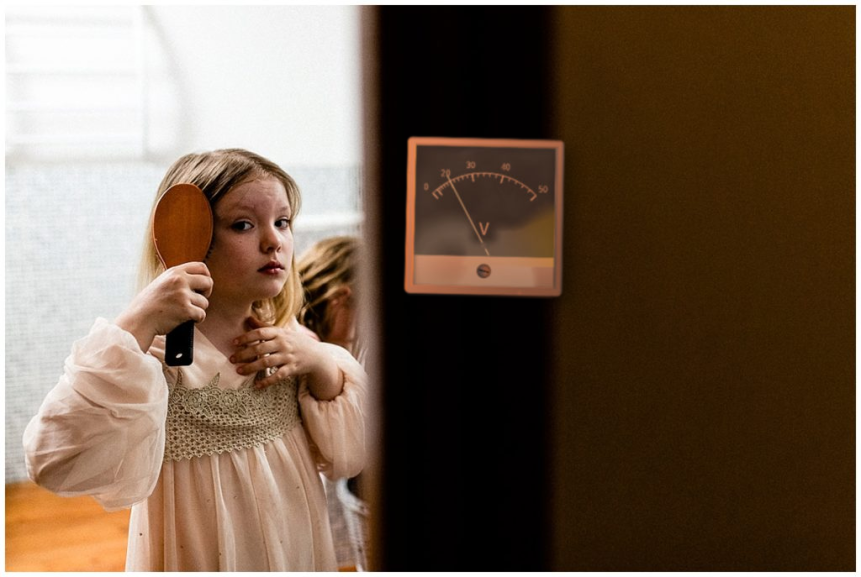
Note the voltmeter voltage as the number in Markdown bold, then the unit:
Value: **20** V
